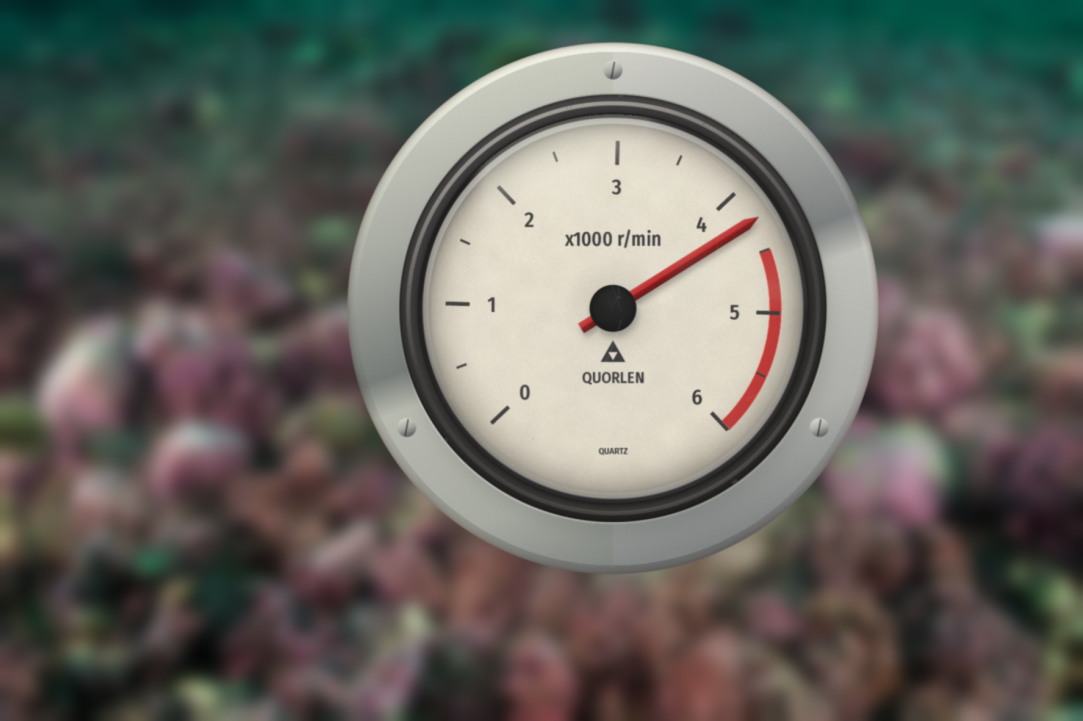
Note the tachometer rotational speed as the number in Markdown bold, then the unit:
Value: **4250** rpm
